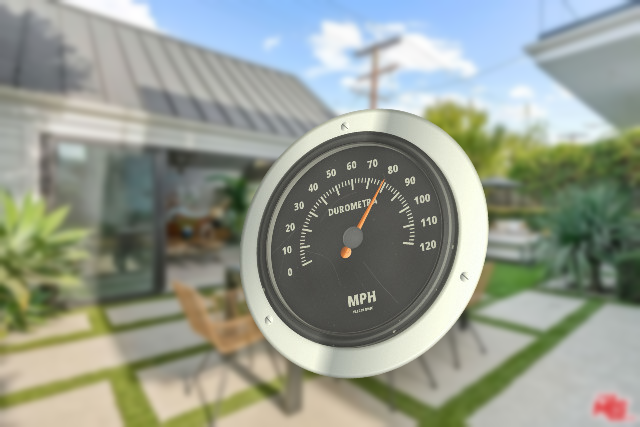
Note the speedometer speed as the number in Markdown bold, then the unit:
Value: **80** mph
